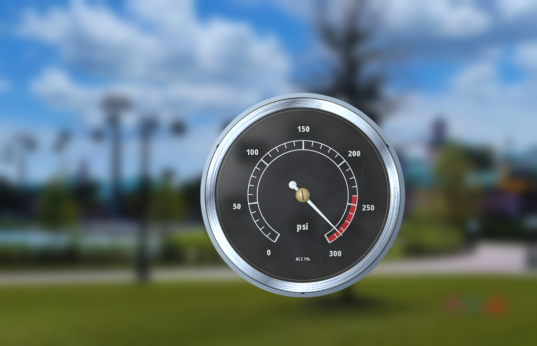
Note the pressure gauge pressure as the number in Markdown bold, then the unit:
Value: **285** psi
